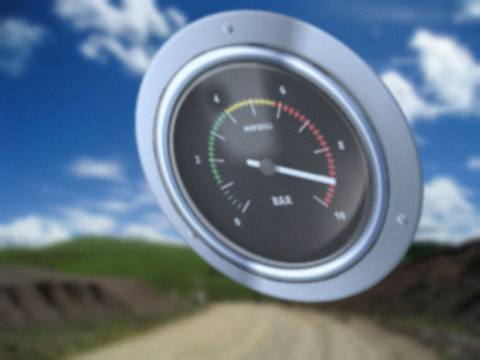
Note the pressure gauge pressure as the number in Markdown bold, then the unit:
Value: **9** bar
